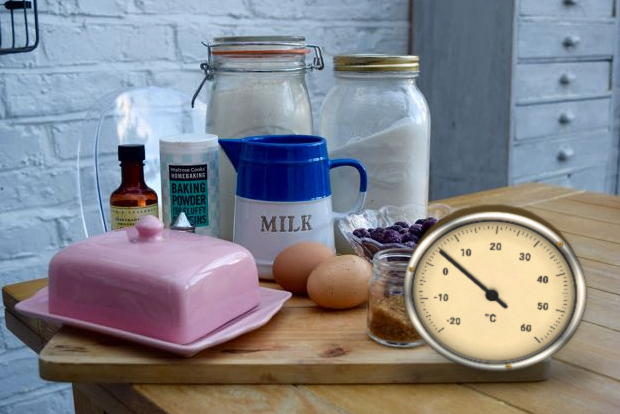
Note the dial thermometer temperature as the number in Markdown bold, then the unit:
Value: **5** °C
